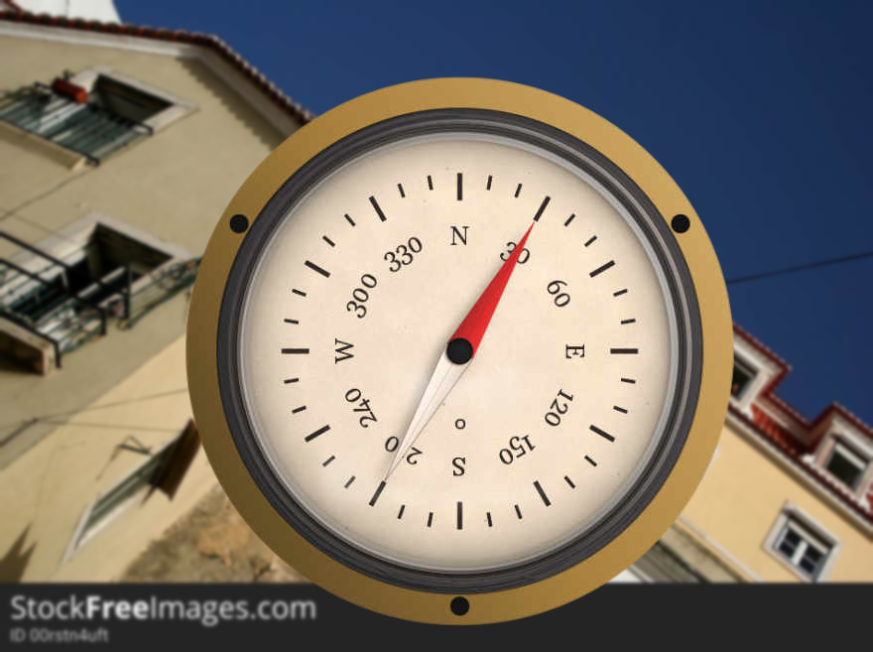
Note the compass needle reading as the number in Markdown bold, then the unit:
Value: **30** °
